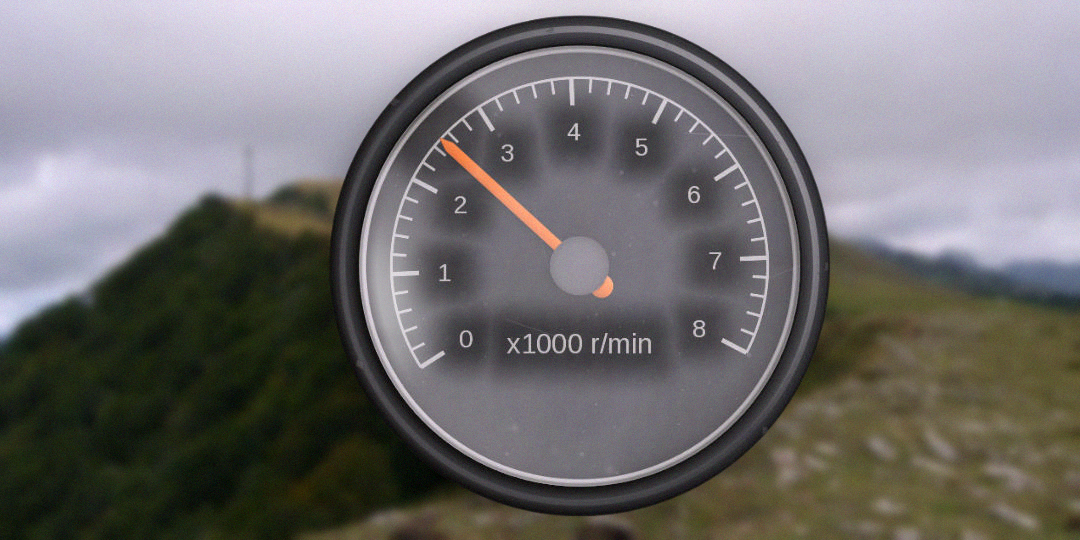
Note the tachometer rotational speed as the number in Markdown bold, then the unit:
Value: **2500** rpm
